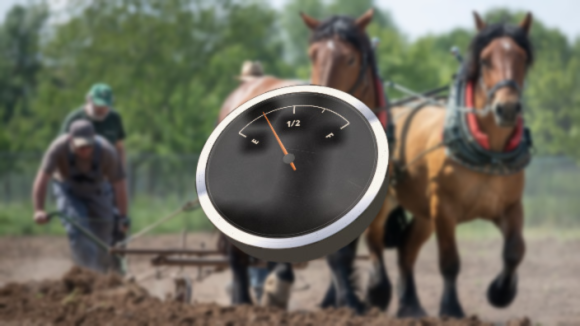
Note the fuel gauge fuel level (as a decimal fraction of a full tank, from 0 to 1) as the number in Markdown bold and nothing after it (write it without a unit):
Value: **0.25**
